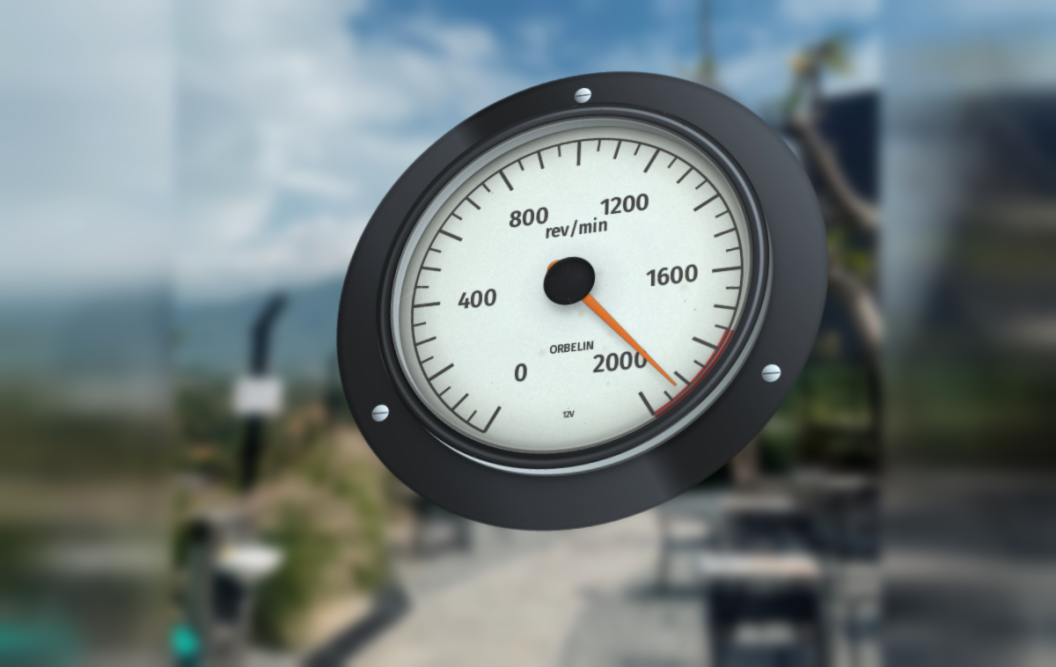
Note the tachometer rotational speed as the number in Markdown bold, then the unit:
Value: **1925** rpm
